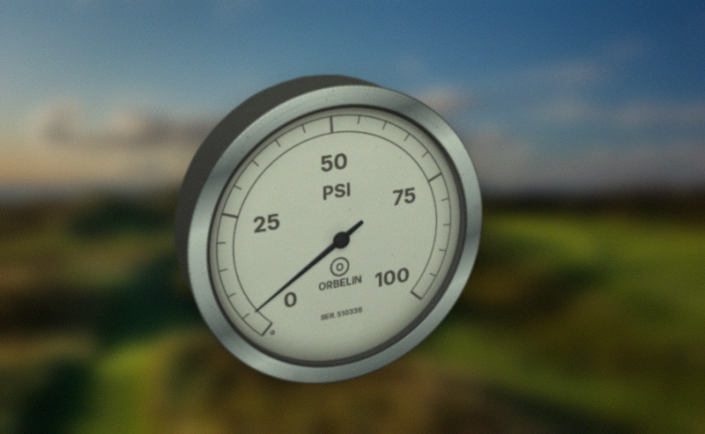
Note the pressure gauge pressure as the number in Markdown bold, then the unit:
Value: **5** psi
